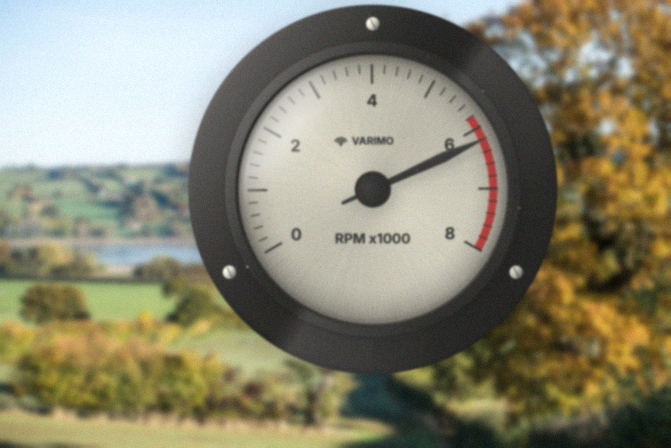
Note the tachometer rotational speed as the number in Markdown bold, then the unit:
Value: **6200** rpm
